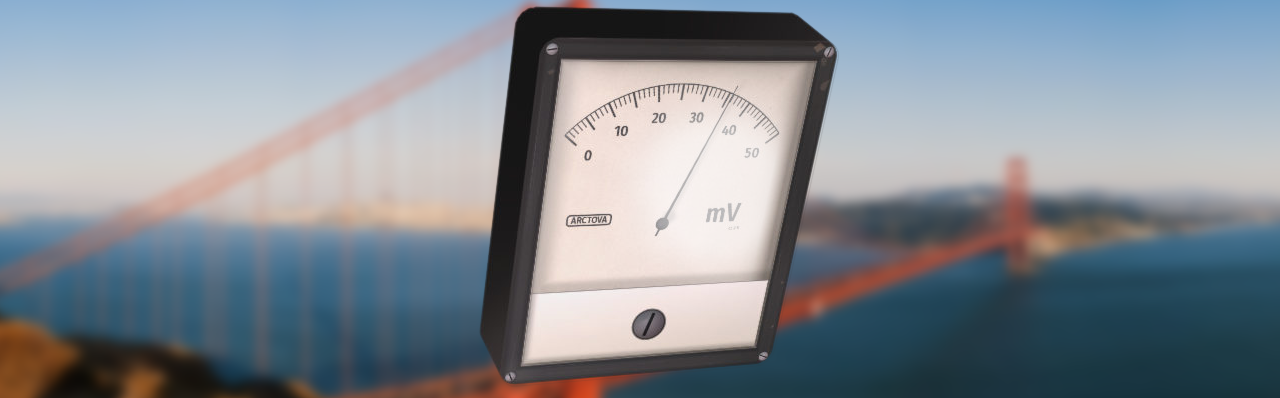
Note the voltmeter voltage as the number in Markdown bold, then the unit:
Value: **35** mV
